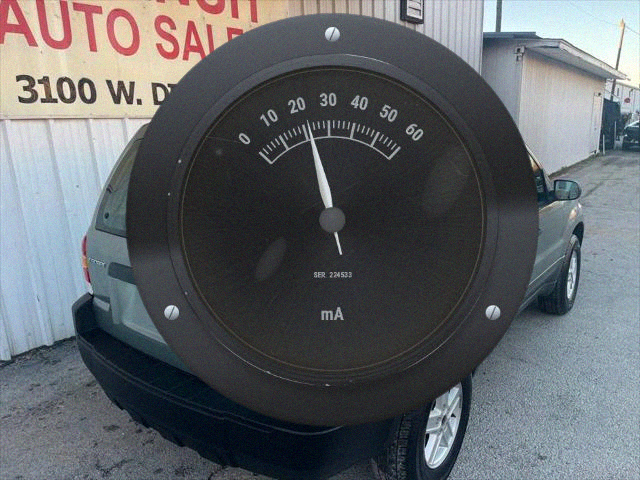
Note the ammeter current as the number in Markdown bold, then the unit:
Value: **22** mA
